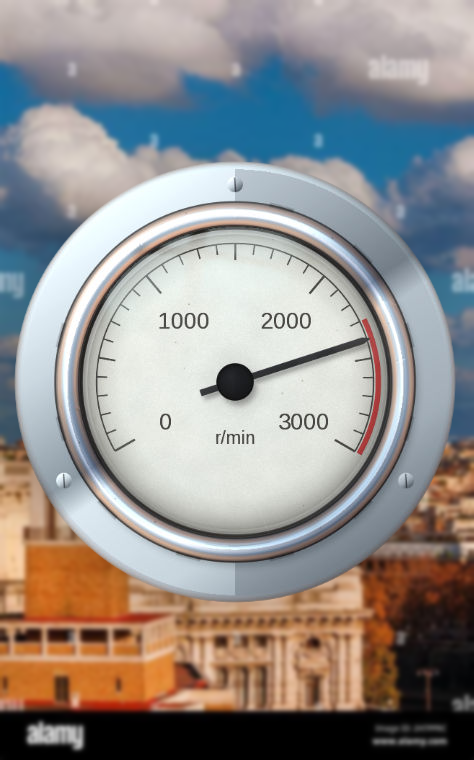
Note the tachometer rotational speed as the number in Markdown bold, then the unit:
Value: **2400** rpm
